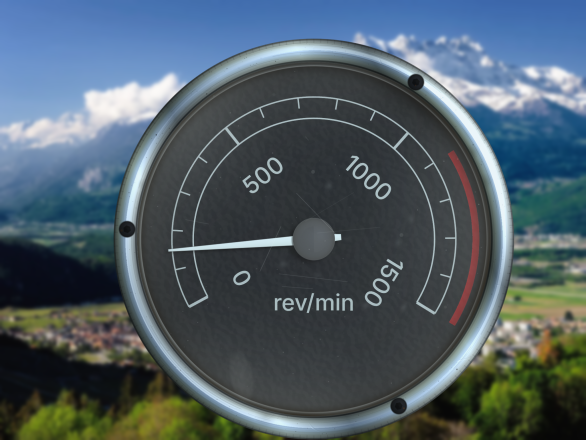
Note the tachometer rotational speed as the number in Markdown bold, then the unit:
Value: **150** rpm
